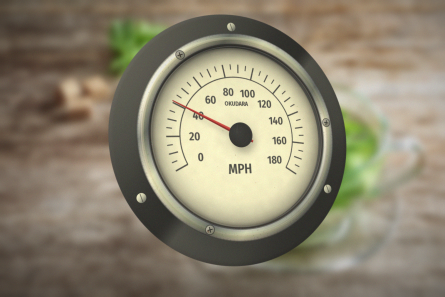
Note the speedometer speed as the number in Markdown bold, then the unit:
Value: **40** mph
